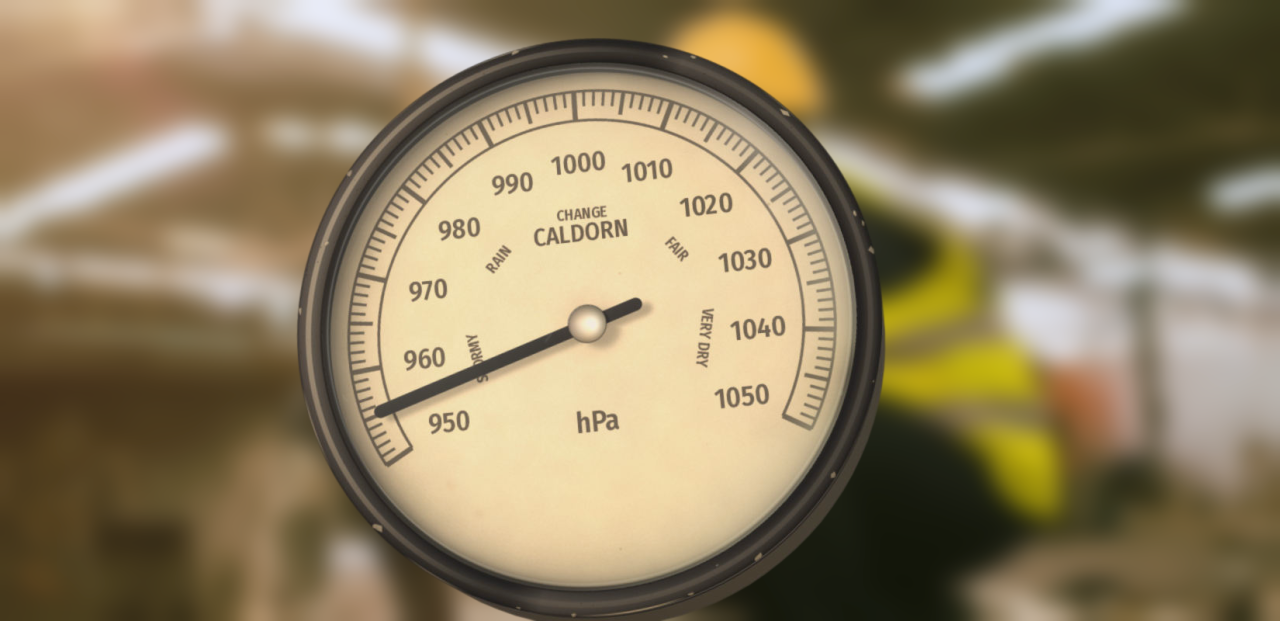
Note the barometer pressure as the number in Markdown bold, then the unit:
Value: **955** hPa
